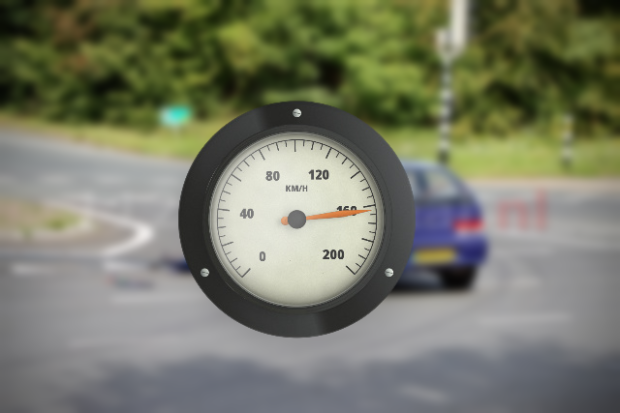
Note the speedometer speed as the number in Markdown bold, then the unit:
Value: **162.5** km/h
